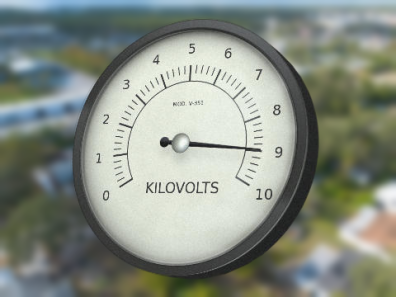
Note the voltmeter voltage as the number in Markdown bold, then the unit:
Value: **9** kV
